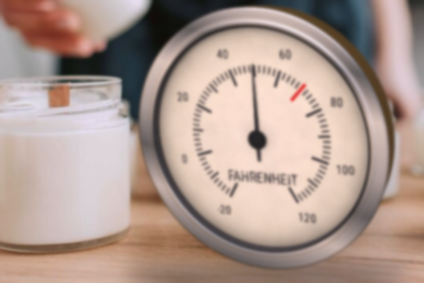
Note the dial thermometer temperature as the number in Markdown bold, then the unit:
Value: **50** °F
